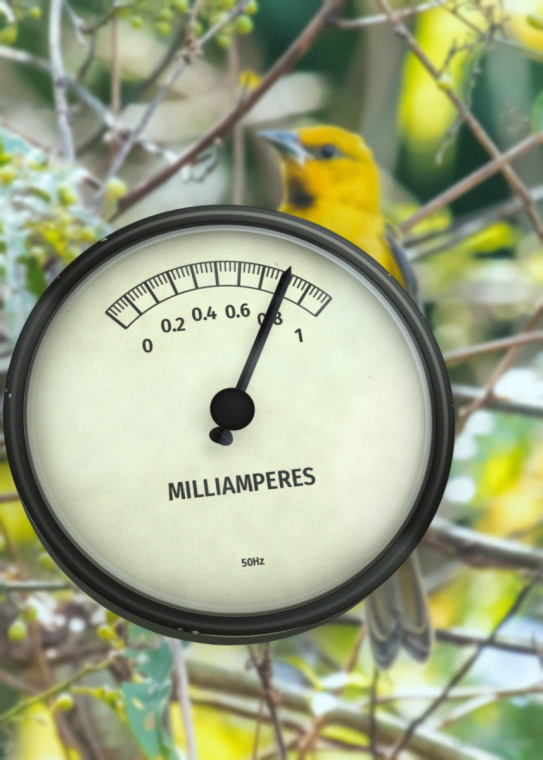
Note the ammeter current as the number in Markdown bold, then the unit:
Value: **0.8** mA
